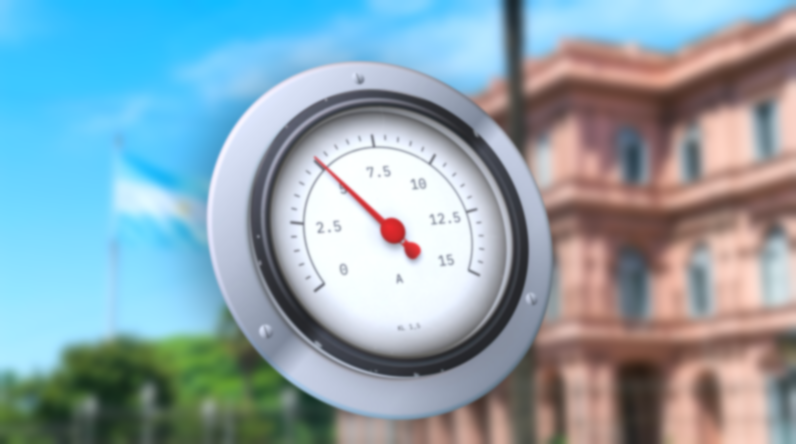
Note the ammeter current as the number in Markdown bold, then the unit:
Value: **5** A
